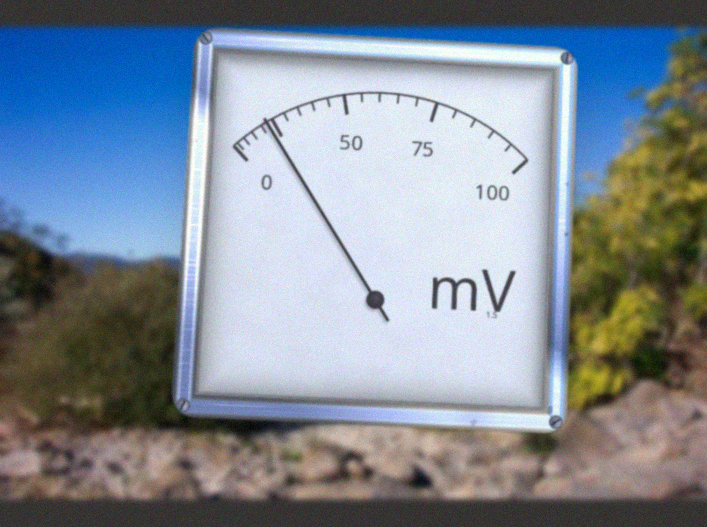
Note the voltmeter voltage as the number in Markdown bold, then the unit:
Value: **22.5** mV
